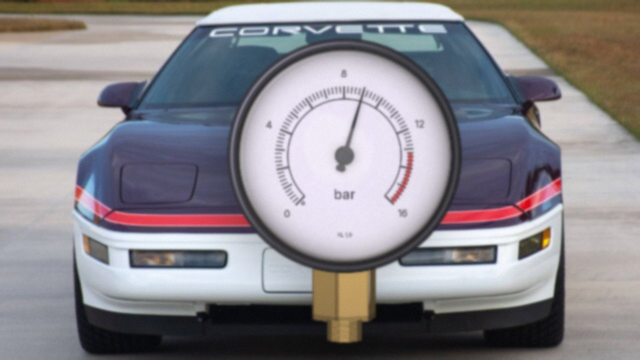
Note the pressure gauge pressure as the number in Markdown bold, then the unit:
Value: **9** bar
